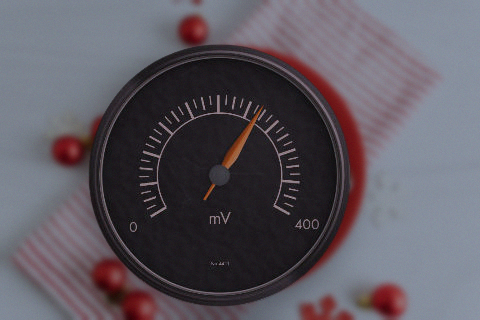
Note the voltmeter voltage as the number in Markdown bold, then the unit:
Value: **255** mV
